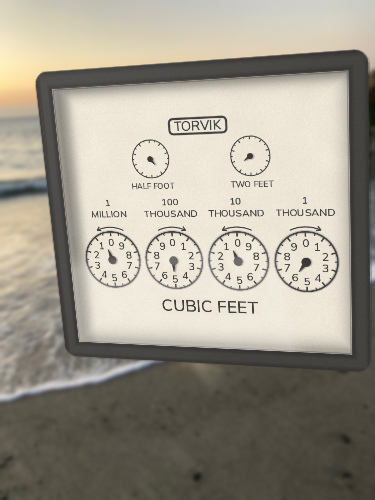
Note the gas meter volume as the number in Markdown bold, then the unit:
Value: **50600** ft³
